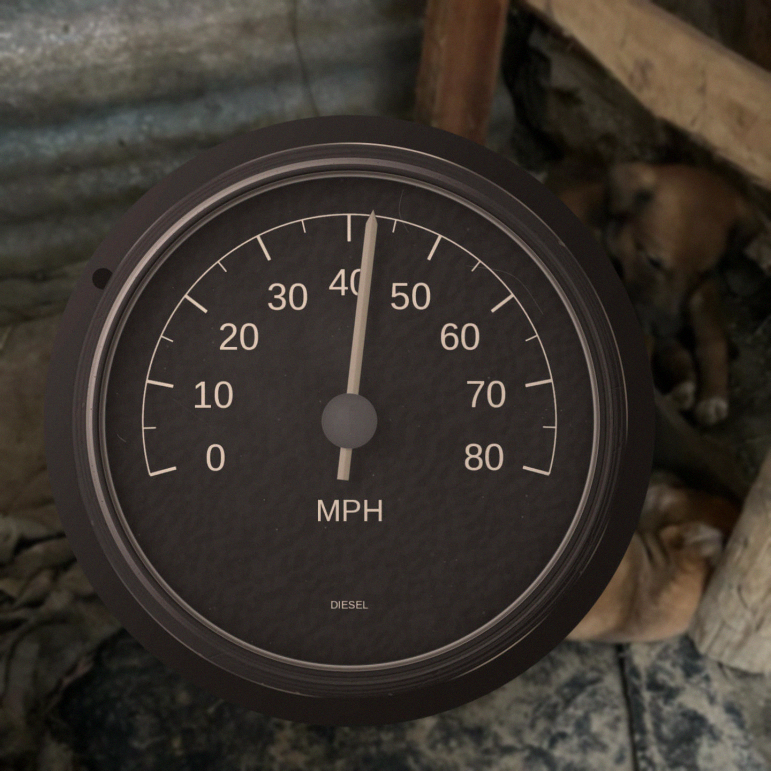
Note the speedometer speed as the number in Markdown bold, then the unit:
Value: **42.5** mph
